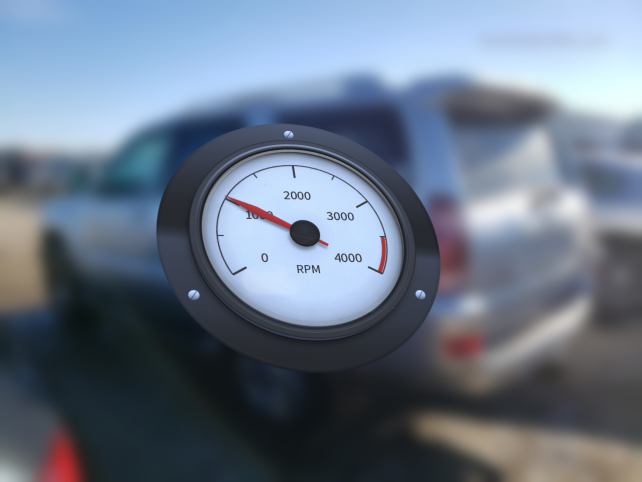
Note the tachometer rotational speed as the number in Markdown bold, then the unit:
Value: **1000** rpm
